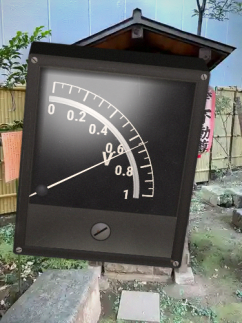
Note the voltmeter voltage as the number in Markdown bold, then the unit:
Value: **0.65** V
